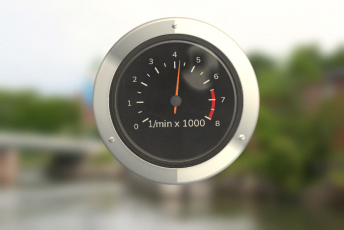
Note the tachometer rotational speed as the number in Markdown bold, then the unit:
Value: **4250** rpm
